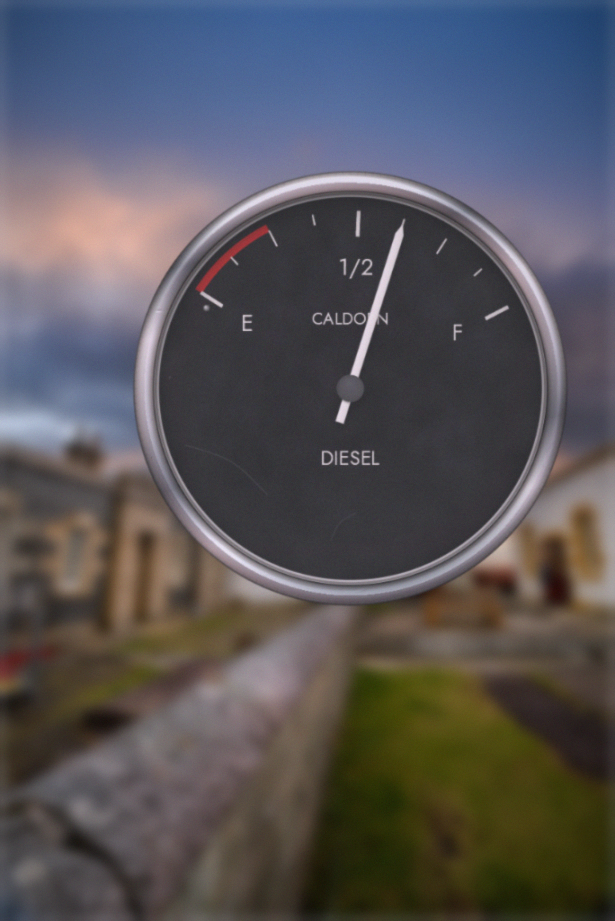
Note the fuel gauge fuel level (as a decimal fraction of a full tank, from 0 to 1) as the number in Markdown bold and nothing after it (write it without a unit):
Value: **0.625**
